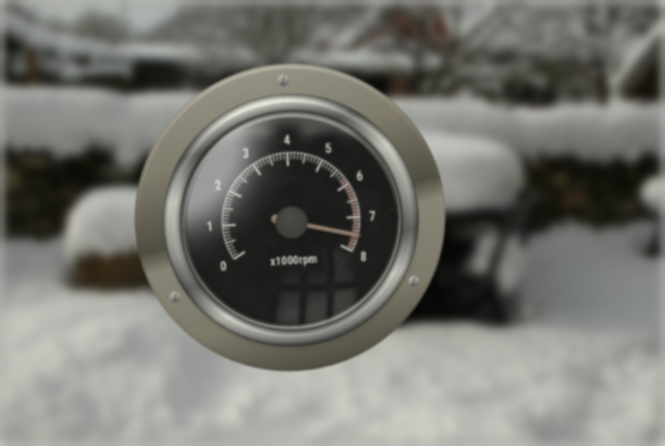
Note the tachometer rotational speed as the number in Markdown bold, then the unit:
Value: **7500** rpm
